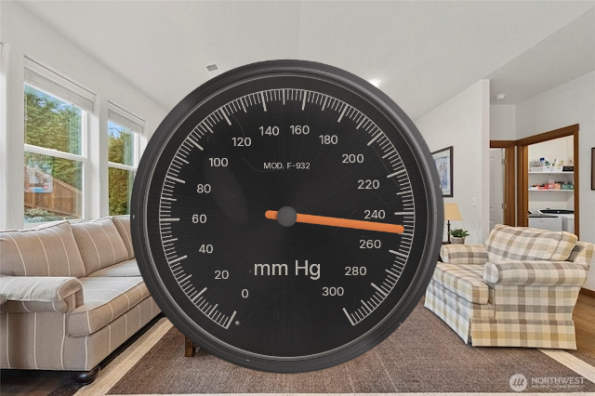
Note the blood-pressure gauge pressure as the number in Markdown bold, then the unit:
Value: **248** mmHg
